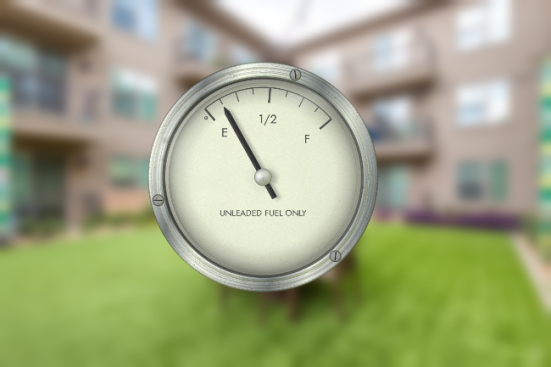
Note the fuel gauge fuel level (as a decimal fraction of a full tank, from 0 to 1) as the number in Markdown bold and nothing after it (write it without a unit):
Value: **0.125**
